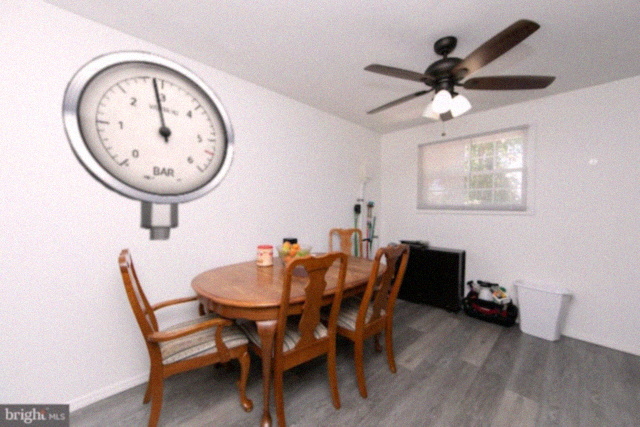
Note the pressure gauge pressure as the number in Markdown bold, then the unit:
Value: **2.8** bar
